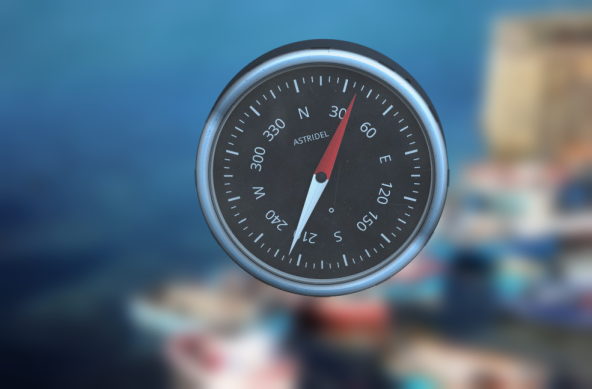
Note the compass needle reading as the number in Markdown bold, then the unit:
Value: **37.5** °
